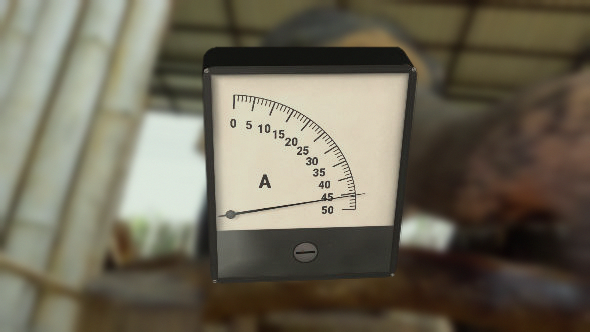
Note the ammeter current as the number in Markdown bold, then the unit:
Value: **45** A
